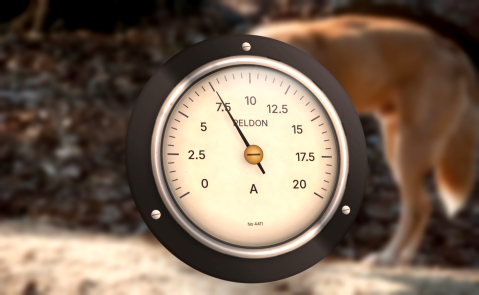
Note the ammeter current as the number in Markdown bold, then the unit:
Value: **7.5** A
